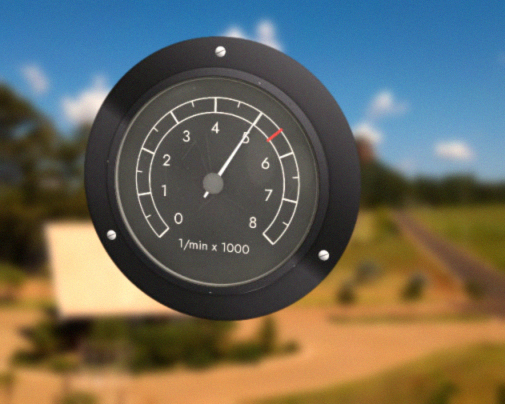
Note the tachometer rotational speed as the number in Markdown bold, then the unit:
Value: **5000** rpm
